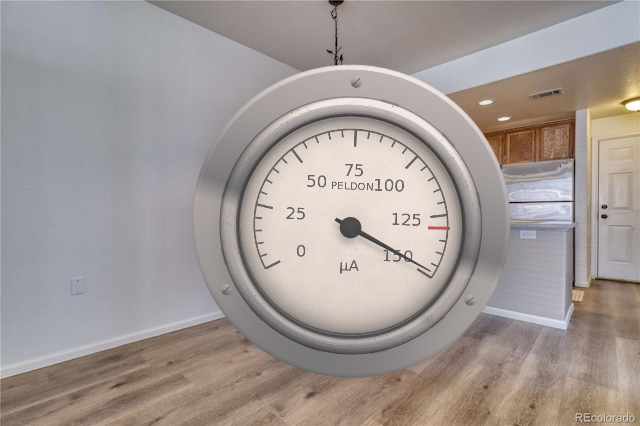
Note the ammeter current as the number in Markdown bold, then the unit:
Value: **147.5** µA
